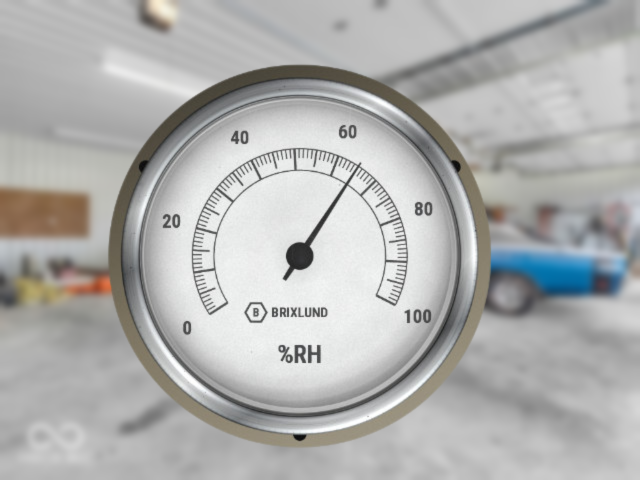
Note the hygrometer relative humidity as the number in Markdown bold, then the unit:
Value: **65** %
